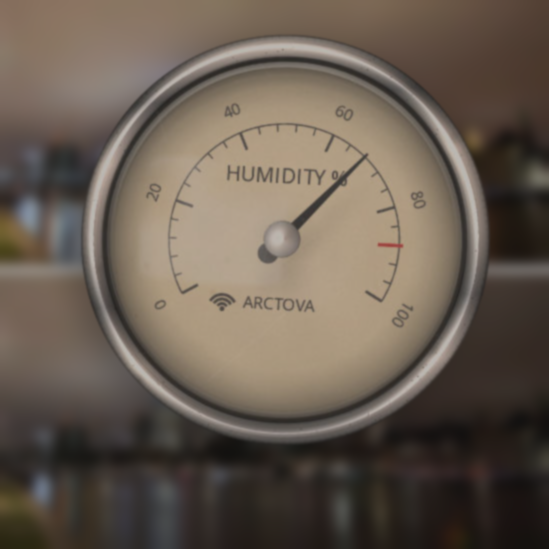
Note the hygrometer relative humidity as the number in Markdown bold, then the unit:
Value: **68** %
